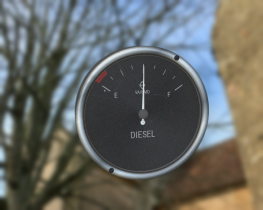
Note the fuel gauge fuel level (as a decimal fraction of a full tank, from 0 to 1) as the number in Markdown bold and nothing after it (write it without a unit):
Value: **0.5**
